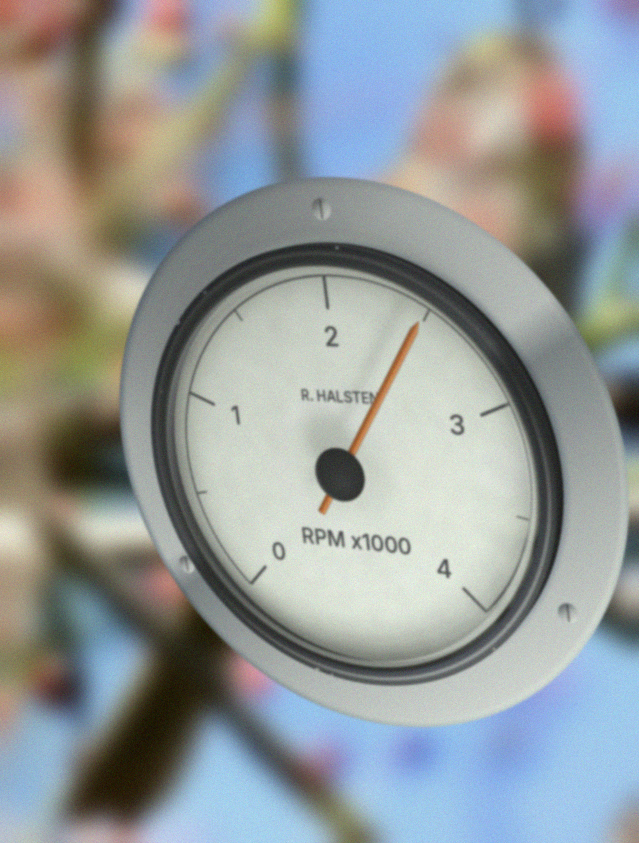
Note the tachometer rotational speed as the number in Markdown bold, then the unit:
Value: **2500** rpm
